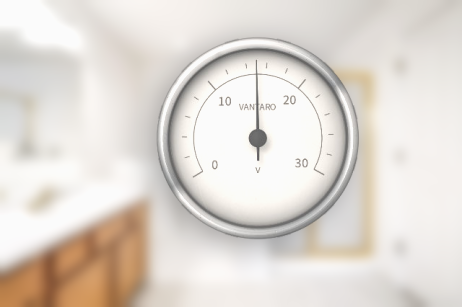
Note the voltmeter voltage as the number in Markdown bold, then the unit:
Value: **15** V
